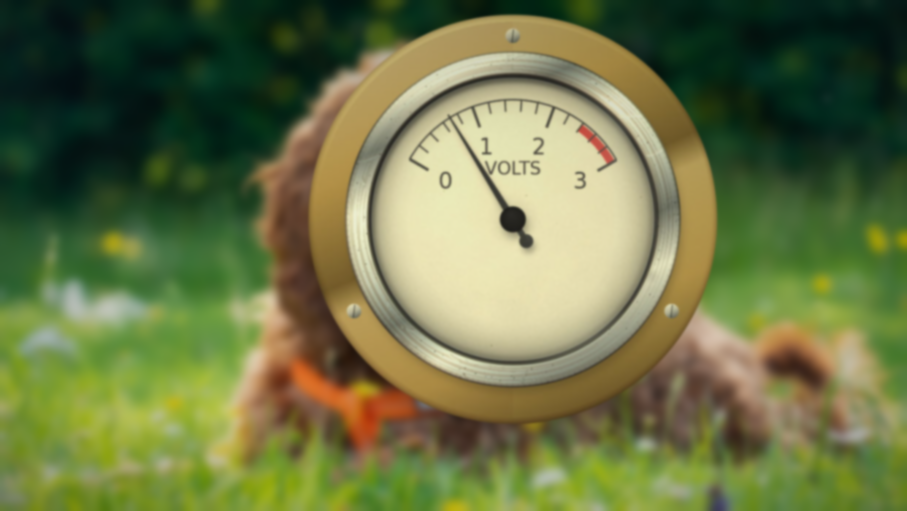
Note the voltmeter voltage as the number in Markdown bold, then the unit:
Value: **0.7** V
